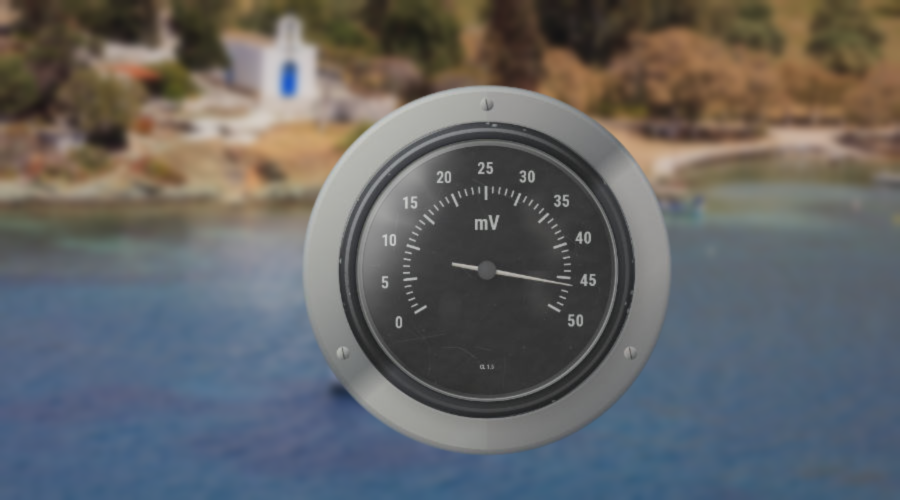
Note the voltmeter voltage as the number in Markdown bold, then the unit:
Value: **46** mV
